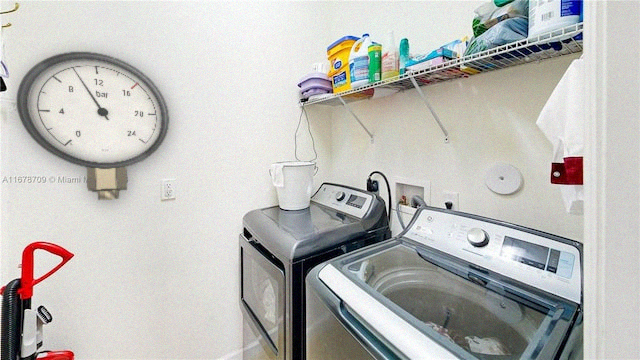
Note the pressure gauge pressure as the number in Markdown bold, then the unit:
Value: **10** bar
